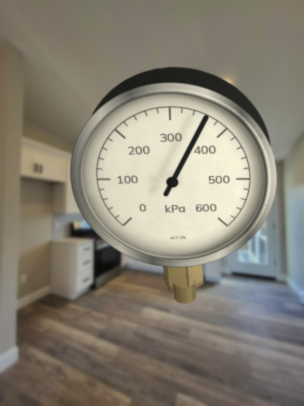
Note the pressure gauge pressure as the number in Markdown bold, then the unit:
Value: **360** kPa
